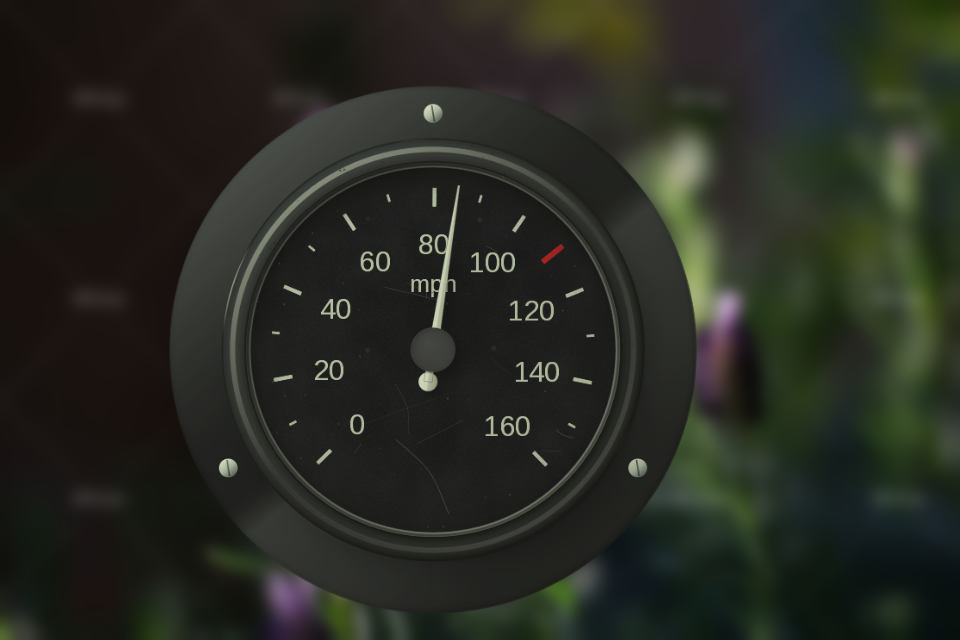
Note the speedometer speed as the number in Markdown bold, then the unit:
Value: **85** mph
